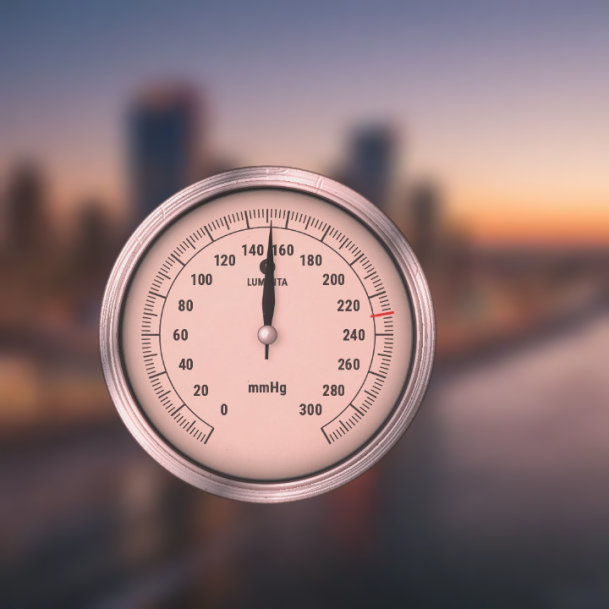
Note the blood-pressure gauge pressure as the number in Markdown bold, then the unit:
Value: **152** mmHg
